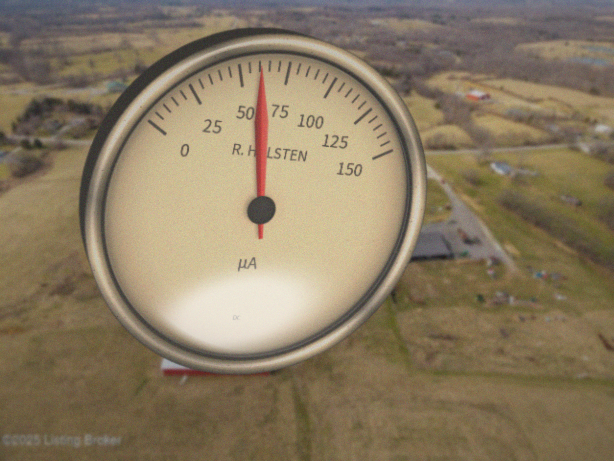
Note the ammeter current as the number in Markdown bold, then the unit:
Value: **60** µA
